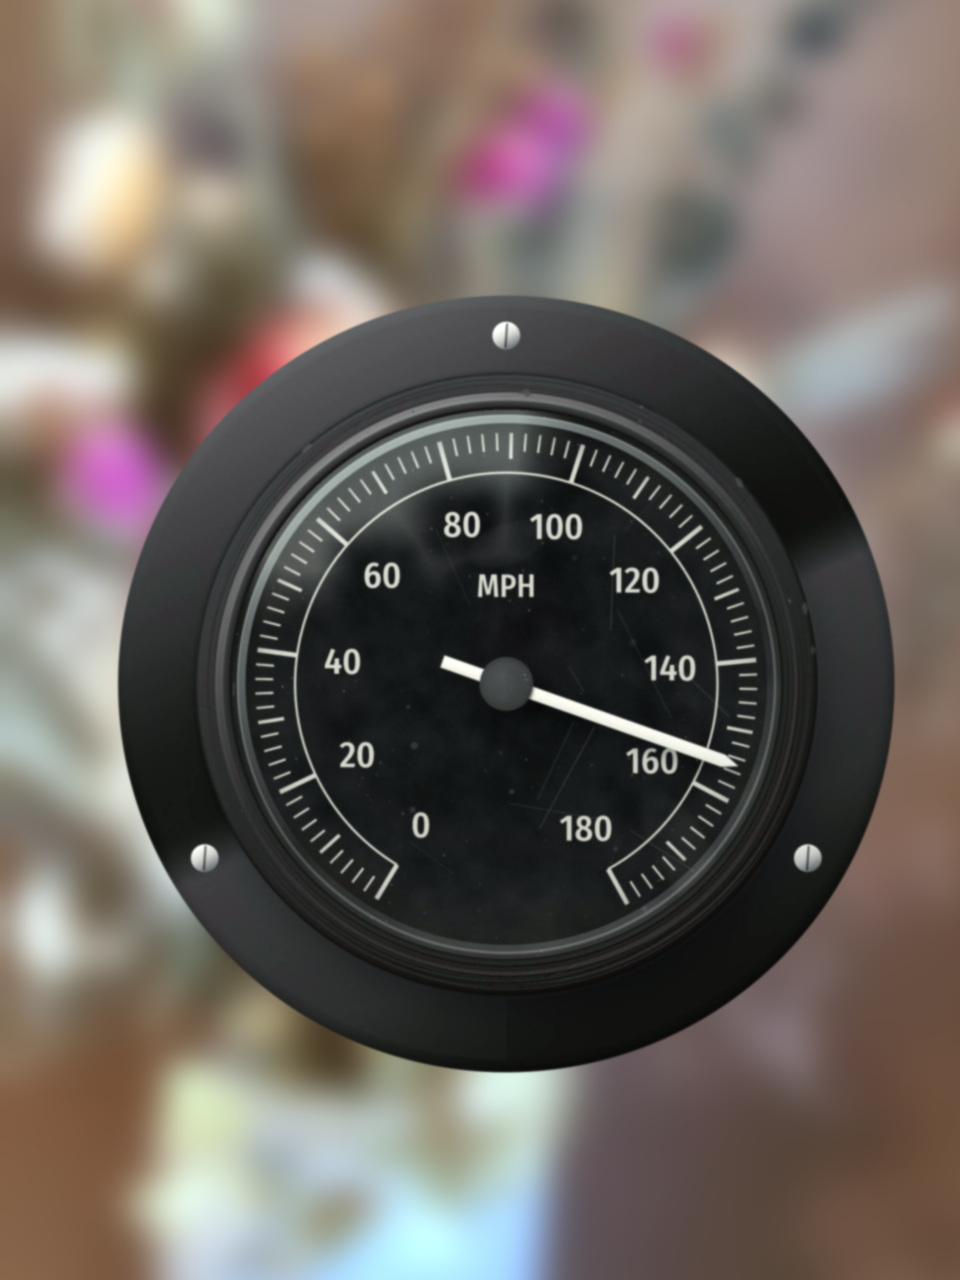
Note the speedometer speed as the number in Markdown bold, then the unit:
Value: **155** mph
